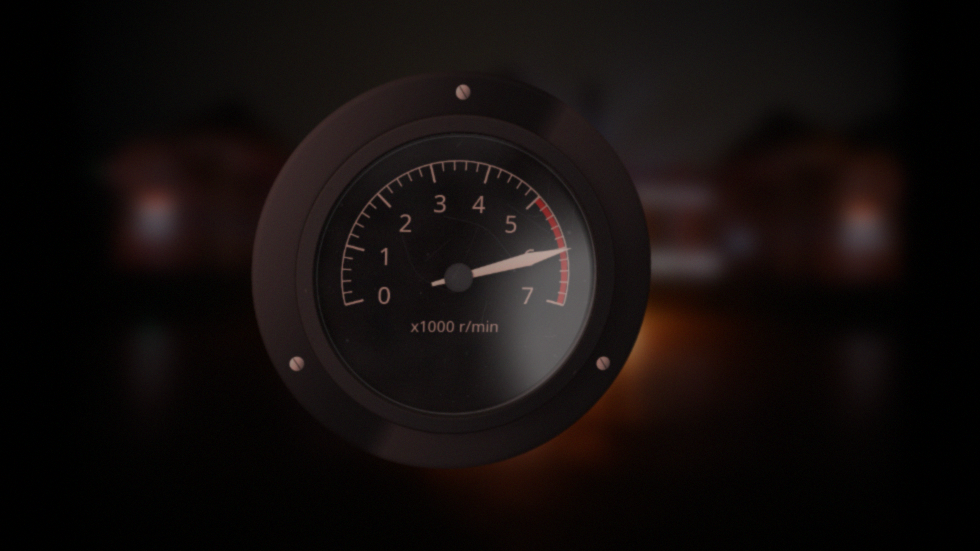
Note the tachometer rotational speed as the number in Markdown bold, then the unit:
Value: **6000** rpm
